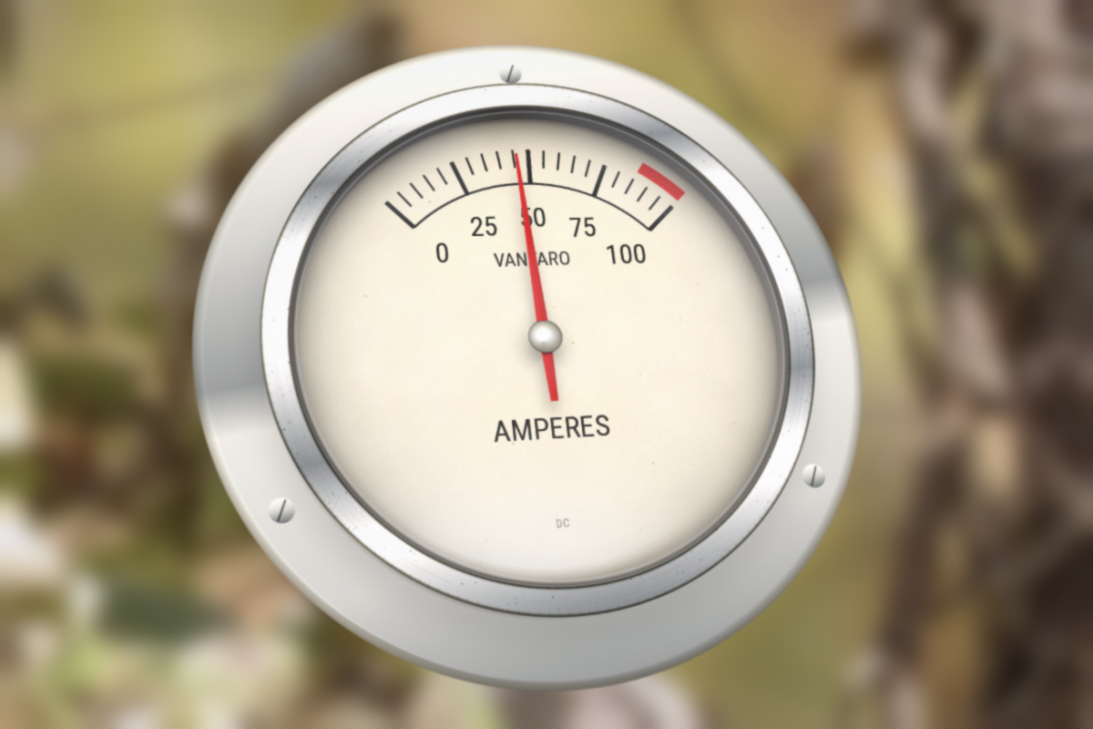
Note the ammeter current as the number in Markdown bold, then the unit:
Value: **45** A
